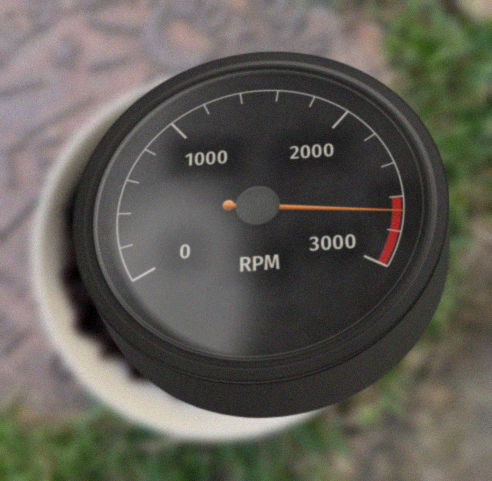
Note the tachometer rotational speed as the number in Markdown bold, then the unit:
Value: **2700** rpm
